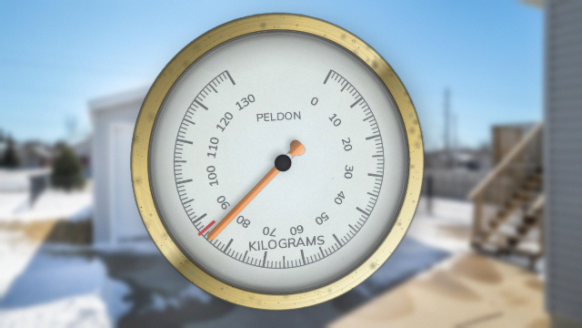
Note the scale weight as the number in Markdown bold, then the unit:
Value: **85** kg
